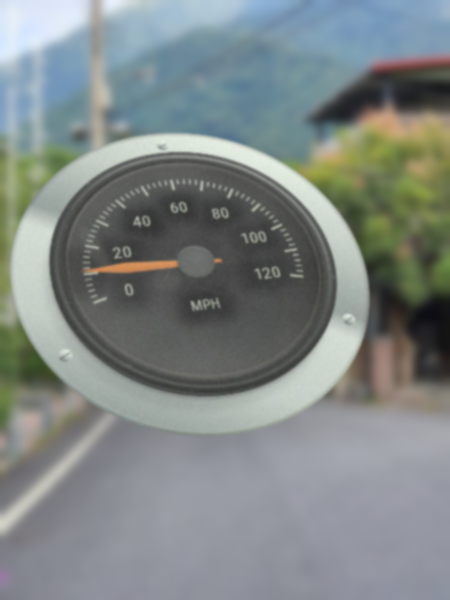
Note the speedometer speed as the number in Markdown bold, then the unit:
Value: **10** mph
